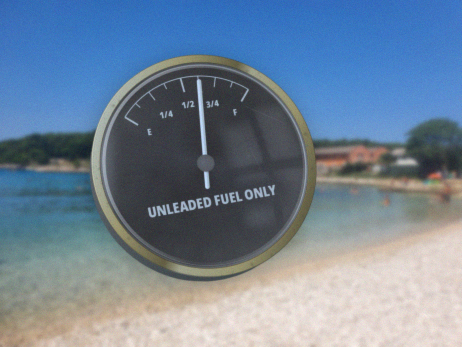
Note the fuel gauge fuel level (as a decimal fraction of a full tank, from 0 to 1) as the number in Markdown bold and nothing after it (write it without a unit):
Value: **0.625**
